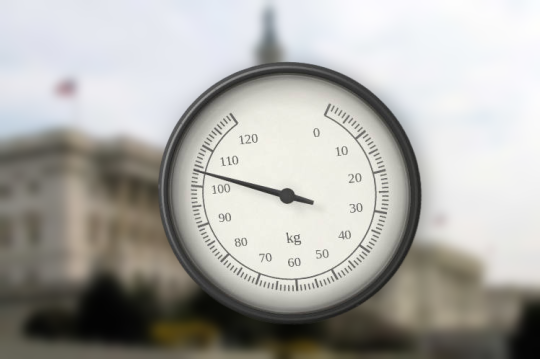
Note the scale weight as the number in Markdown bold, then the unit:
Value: **104** kg
